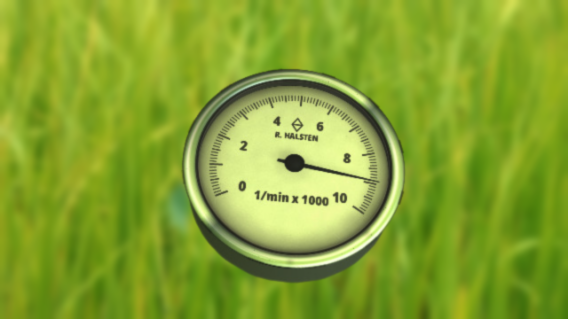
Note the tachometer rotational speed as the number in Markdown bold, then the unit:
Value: **9000** rpm
